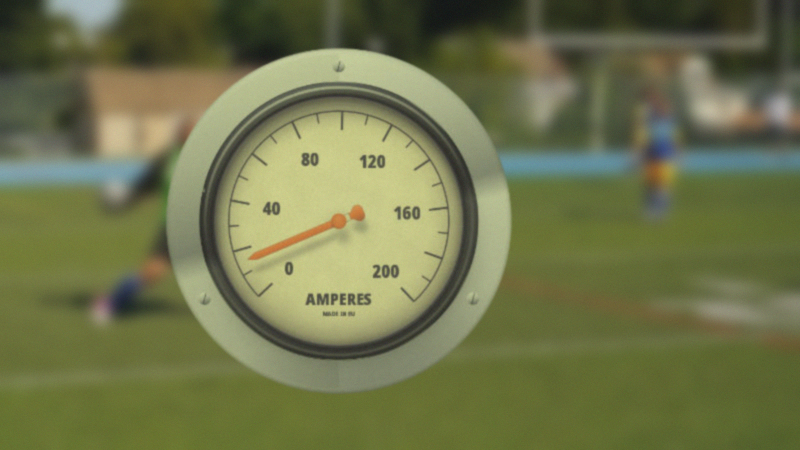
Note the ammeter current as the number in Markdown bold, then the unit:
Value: **15** A
